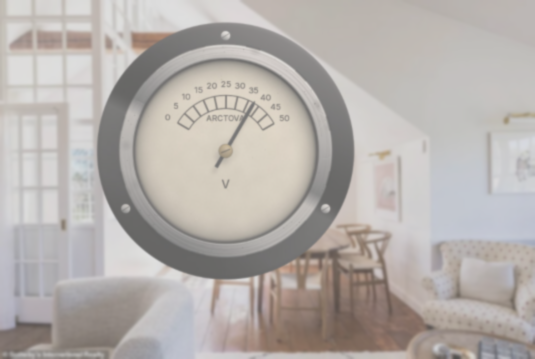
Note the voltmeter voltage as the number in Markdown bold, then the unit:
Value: **37.5** V
